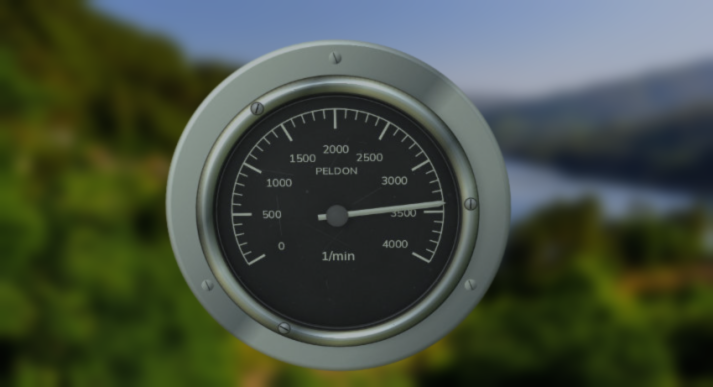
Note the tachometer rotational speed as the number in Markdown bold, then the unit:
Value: **3400** rpm
